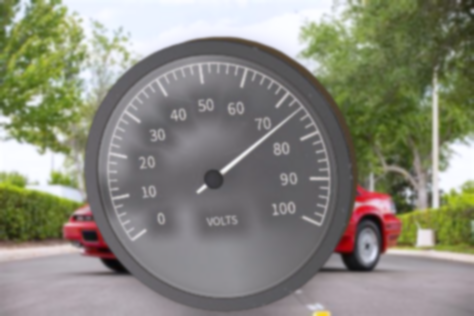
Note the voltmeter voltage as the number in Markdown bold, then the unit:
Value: **74** V
